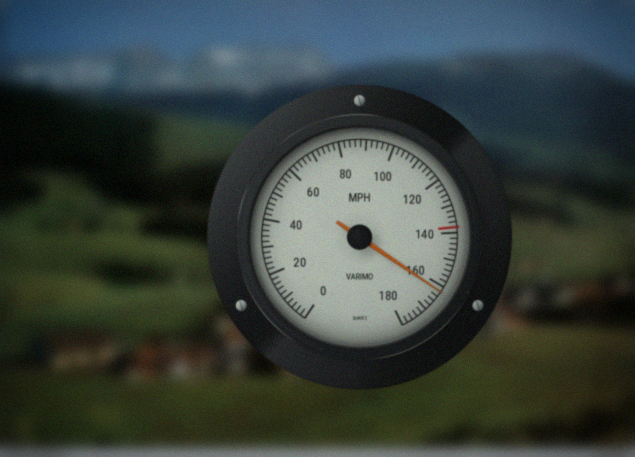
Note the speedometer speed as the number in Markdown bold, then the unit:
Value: **162** mph
